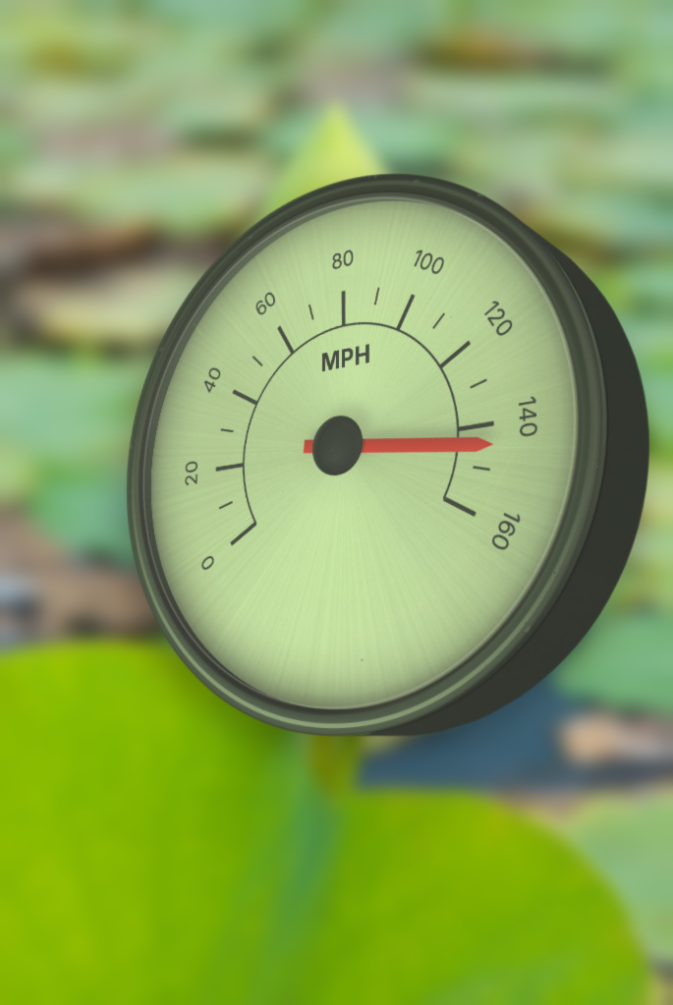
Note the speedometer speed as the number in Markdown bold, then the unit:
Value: **145** mph
